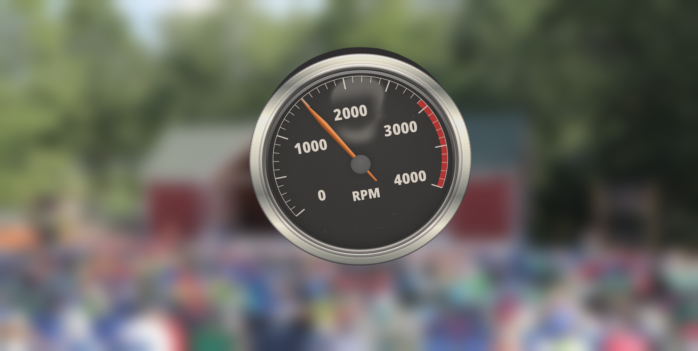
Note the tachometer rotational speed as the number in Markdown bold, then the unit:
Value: **1500** rpm
